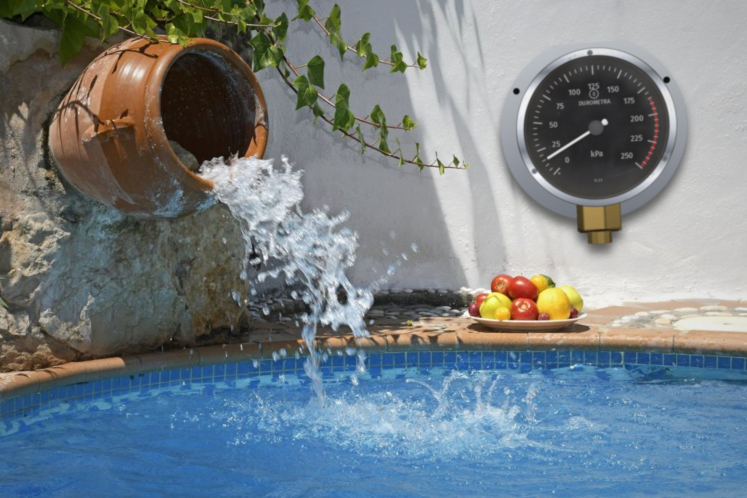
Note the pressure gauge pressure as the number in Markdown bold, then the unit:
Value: **15** kPa
